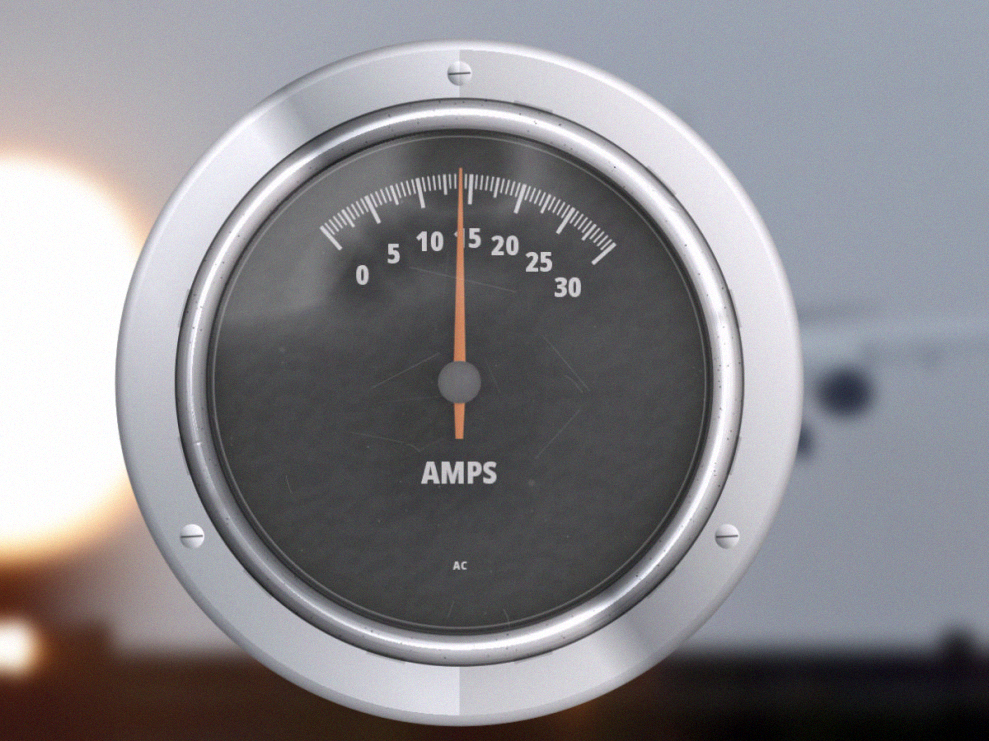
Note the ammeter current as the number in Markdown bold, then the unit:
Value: **14** A
